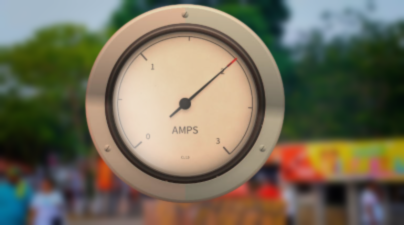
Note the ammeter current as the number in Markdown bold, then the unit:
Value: **2** A
